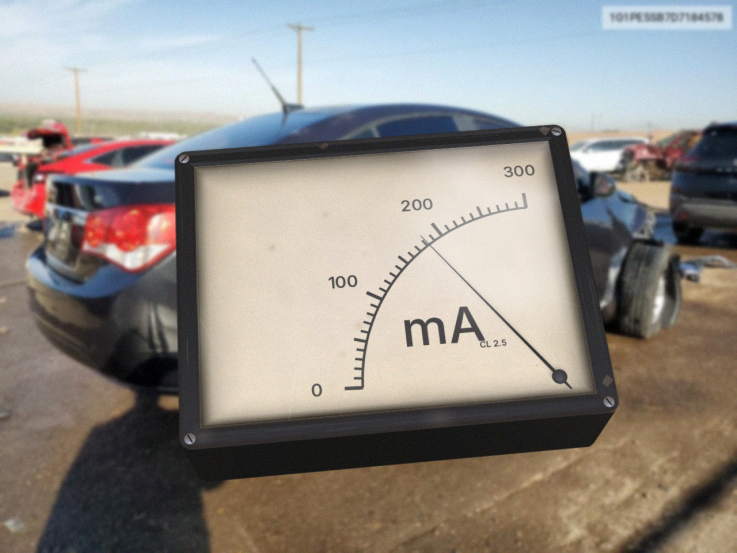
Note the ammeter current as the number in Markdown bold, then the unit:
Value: **180** mA
